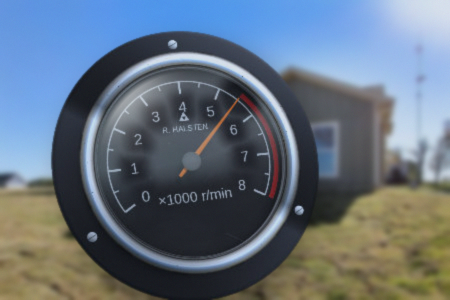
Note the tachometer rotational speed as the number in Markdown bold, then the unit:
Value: **5500** rpm
